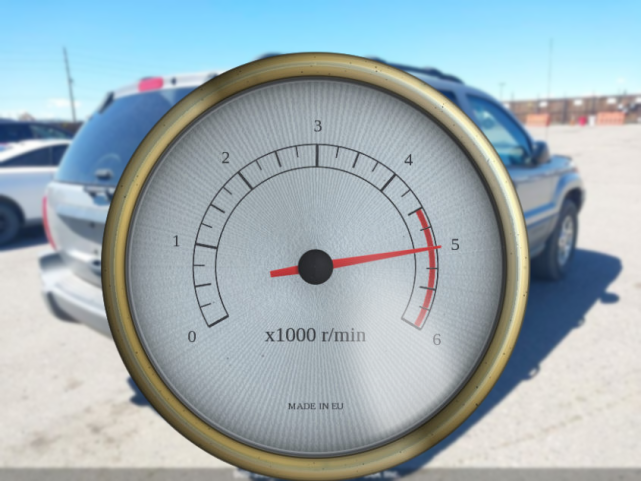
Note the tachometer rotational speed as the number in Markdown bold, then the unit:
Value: **5000** rpm
